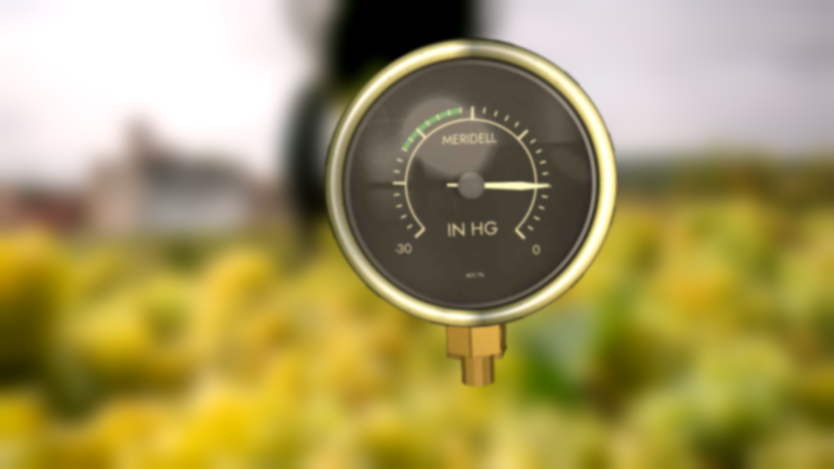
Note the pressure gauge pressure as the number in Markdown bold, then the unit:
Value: **-5** inHg
